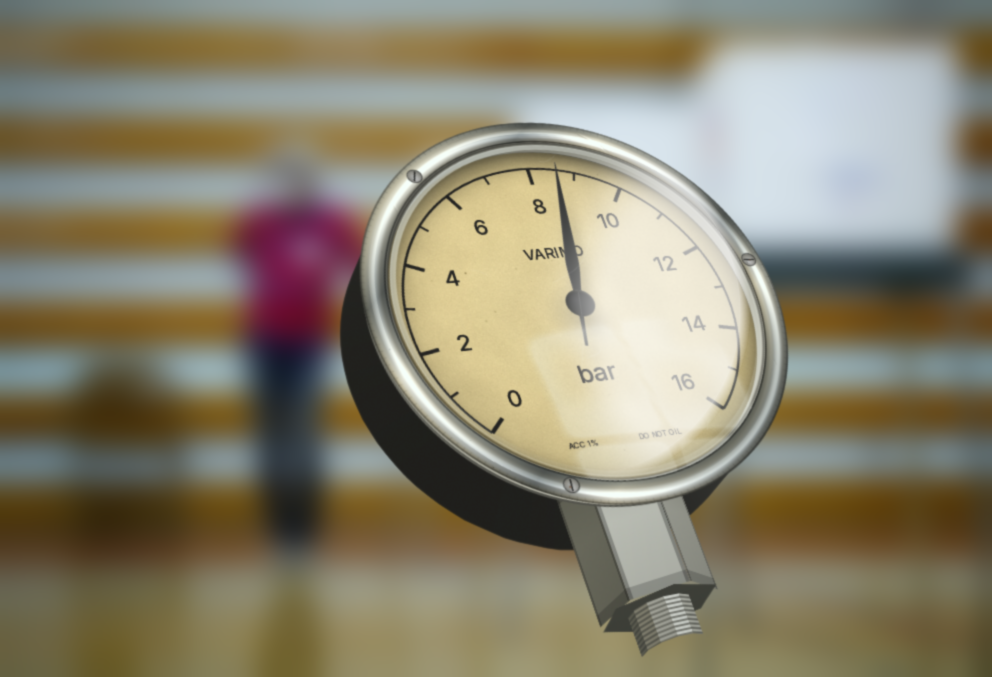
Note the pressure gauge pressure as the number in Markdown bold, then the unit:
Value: **8.5** bar
